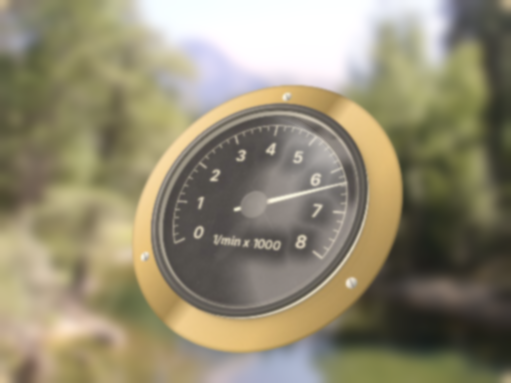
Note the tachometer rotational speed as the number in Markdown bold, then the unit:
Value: **6400** rpm
